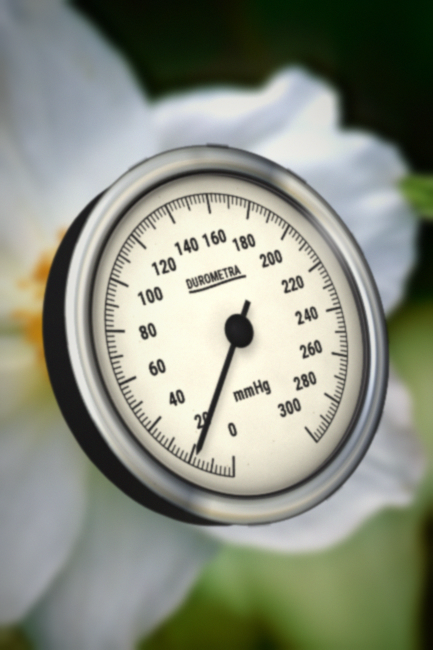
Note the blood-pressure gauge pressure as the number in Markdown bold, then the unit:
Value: **20** mmHg
